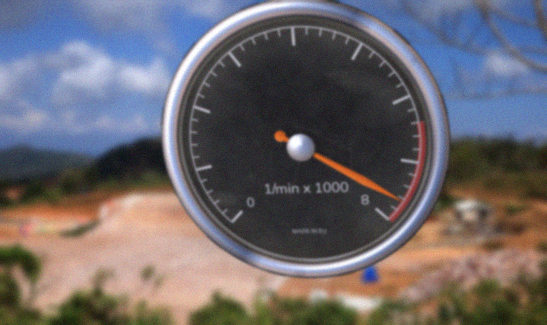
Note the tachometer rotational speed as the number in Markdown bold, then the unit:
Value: **7600** rpm
